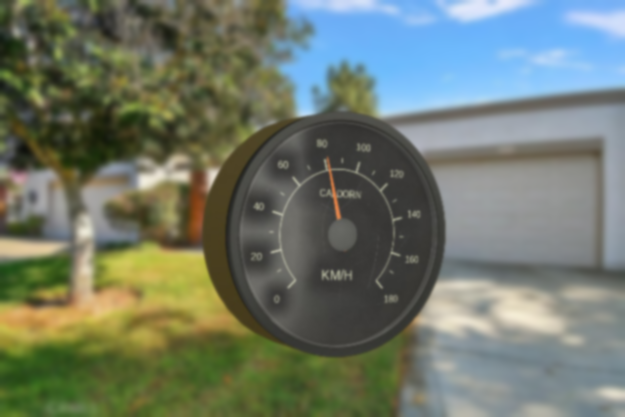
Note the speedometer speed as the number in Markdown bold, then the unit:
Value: **80** km/h
